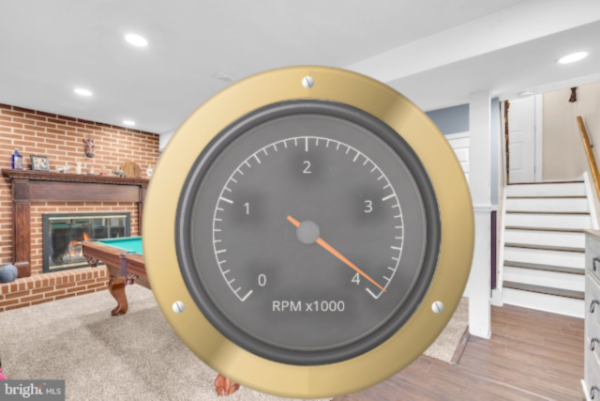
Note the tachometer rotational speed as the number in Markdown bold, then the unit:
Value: **3900** rpm
